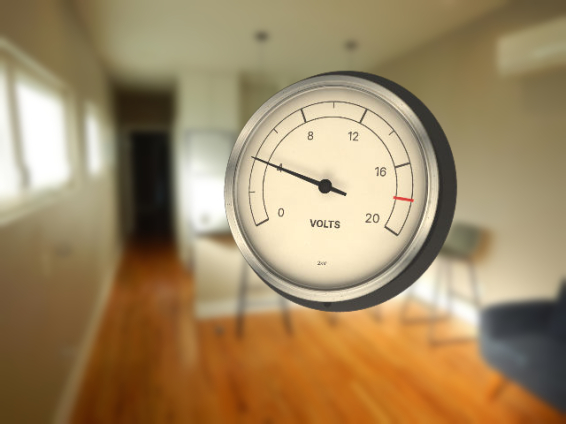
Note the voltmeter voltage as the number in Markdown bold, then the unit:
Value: **4** V
